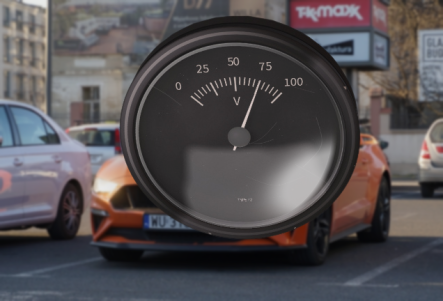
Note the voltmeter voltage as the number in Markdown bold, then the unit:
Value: **75** V
